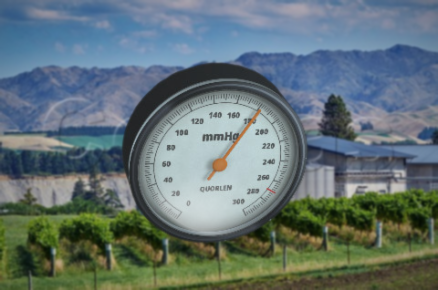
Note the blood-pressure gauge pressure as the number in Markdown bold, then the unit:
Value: **180** mmHg
